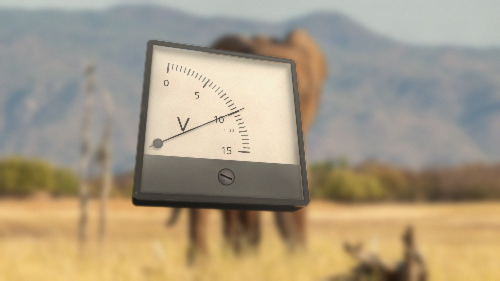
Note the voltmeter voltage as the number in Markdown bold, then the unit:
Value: **10** V
